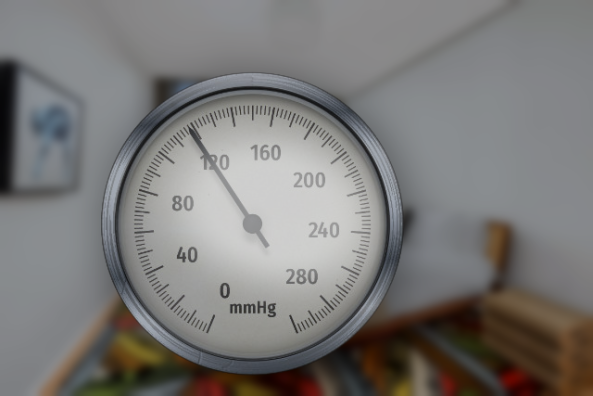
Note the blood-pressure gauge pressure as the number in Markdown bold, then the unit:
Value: **118** mmHg
